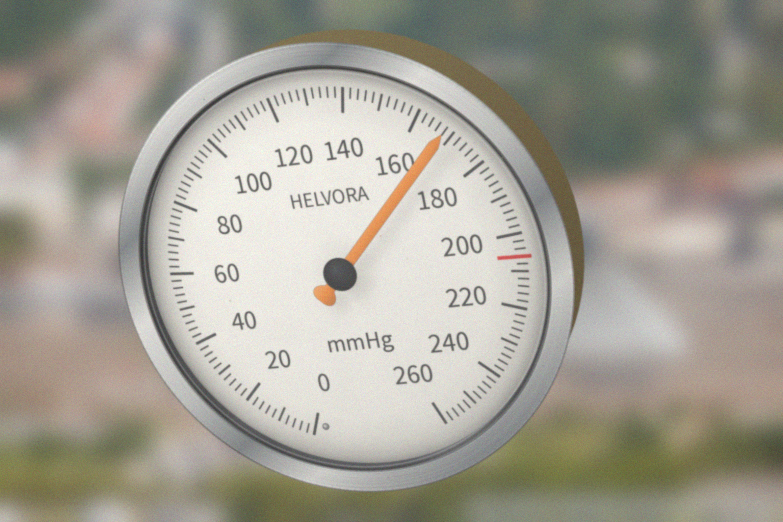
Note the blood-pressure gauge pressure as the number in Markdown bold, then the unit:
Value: **168** mmHg
